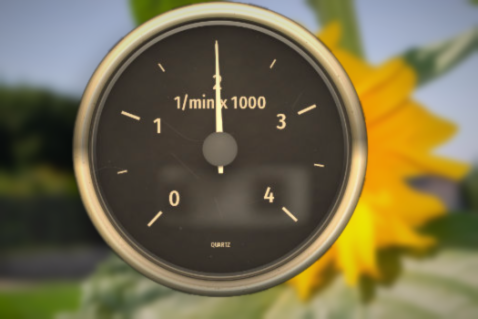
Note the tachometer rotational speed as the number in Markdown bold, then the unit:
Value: **2000** rpm
